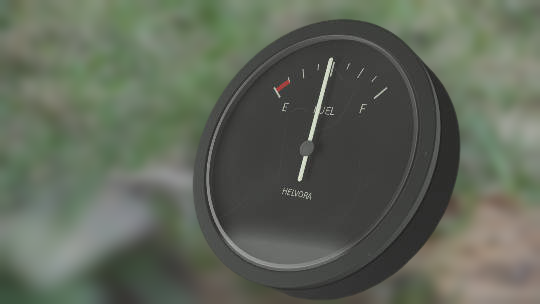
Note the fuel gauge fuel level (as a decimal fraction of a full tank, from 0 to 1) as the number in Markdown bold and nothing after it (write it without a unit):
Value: **0.5**
